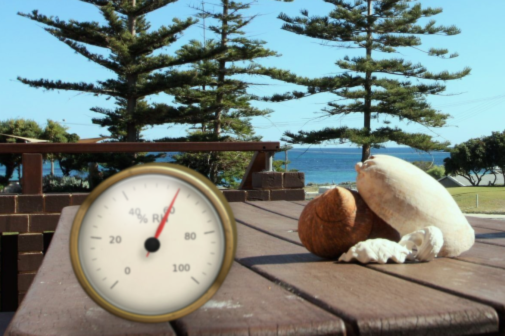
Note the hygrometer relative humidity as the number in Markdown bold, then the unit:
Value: **60** %
